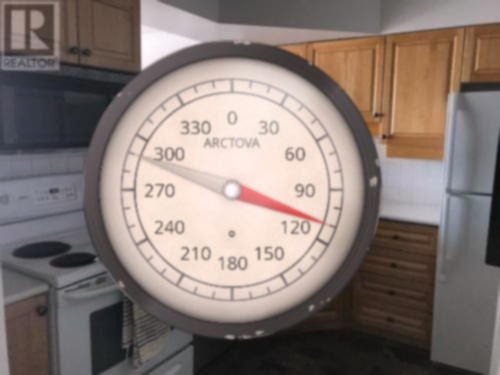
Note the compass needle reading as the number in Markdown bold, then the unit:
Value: **110** °
